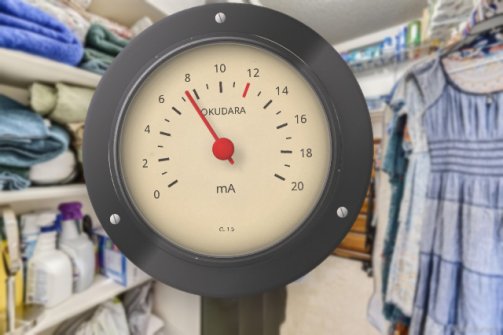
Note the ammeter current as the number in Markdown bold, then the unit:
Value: **7.5** mA
